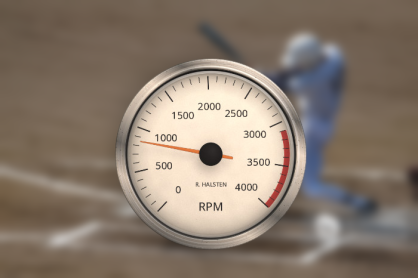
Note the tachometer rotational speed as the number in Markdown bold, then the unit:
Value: **850** rpm
